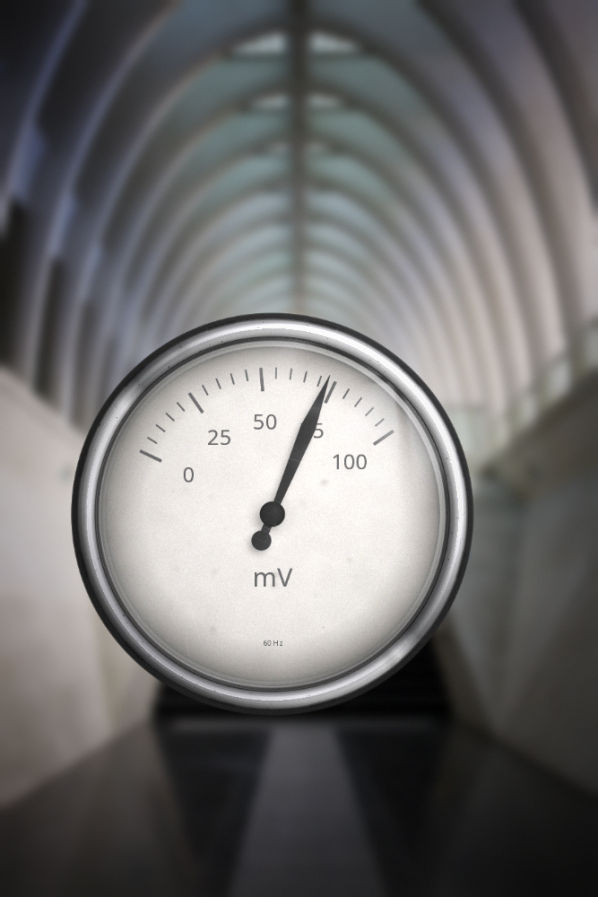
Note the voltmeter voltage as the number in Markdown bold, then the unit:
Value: **72.5** mV
